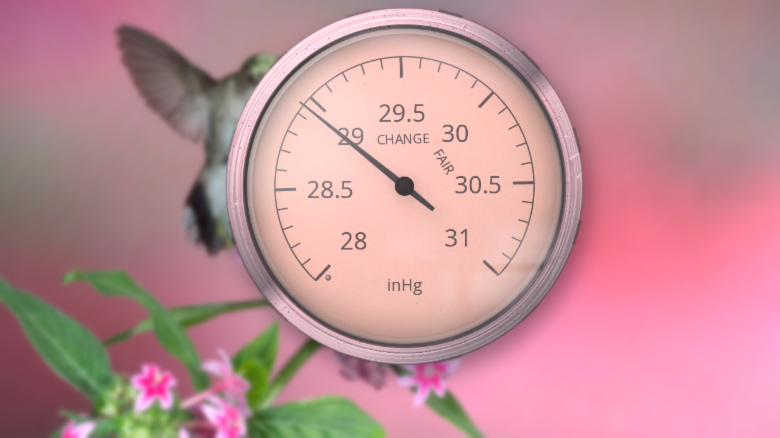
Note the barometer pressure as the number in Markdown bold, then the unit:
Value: **28.95** inHg
